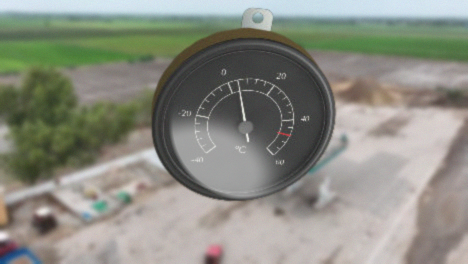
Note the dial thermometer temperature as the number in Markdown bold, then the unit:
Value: **4** °C
